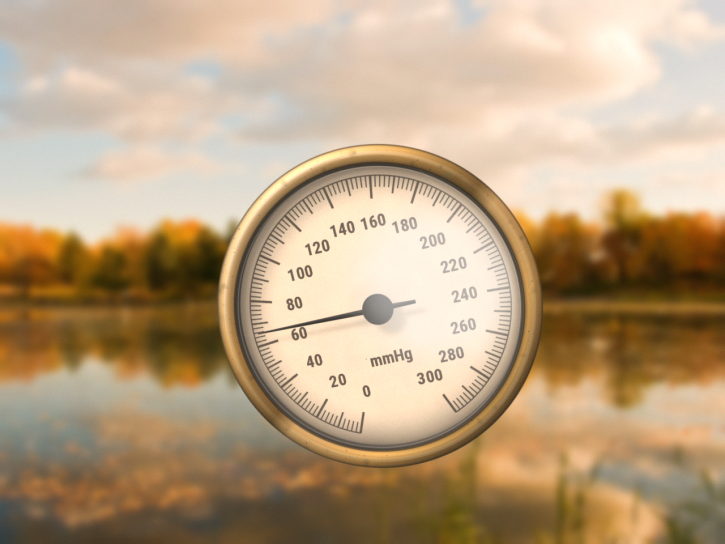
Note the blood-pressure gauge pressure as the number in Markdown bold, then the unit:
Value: **66** mmHg
